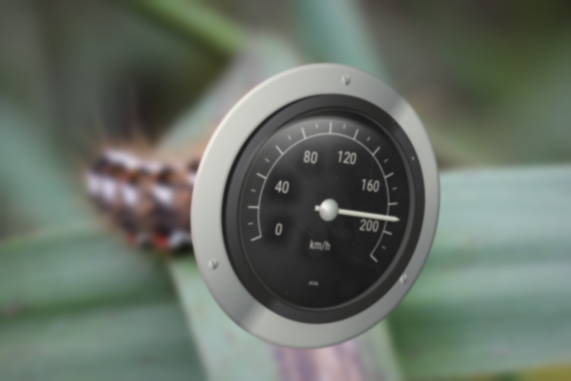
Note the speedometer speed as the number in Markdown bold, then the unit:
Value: **190** km/h
